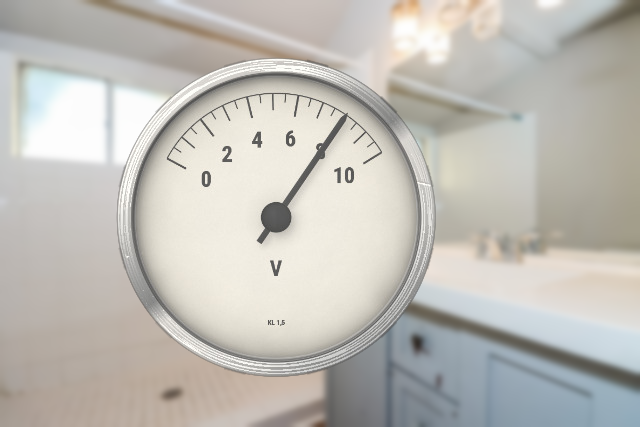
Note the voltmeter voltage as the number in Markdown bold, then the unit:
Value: **8** V
